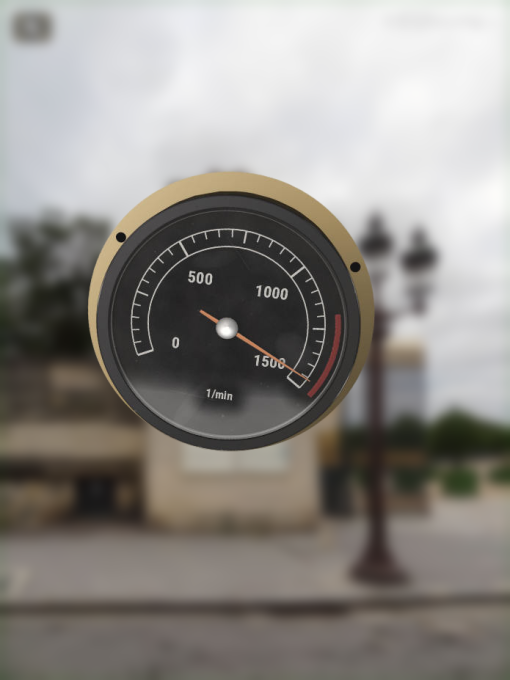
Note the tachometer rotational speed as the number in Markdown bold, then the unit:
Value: **1450** rpm
